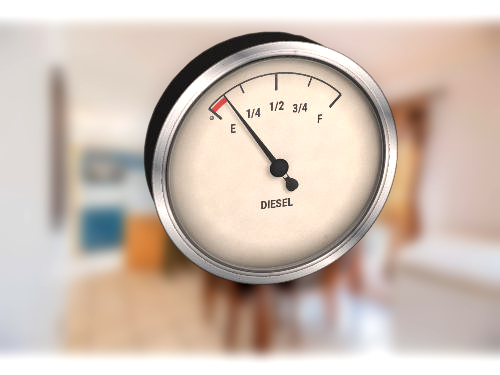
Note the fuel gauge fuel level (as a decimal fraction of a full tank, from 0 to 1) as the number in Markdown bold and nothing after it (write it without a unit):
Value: **0.125**
